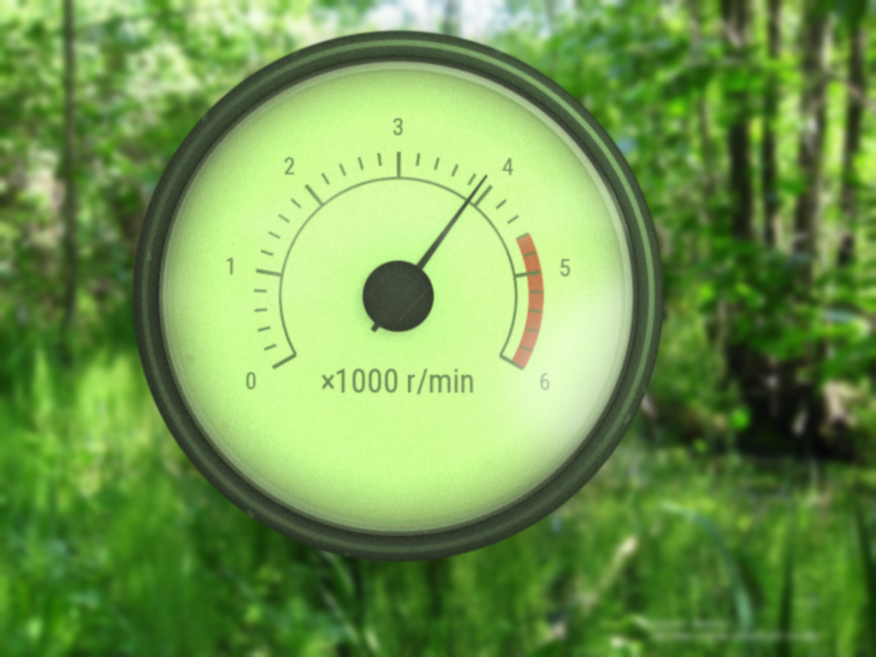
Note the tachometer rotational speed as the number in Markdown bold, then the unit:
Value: **3900** rpm
